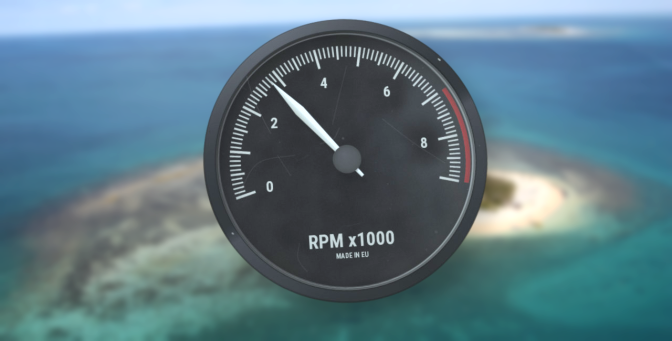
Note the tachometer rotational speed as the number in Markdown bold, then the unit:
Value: **2800** rpm
